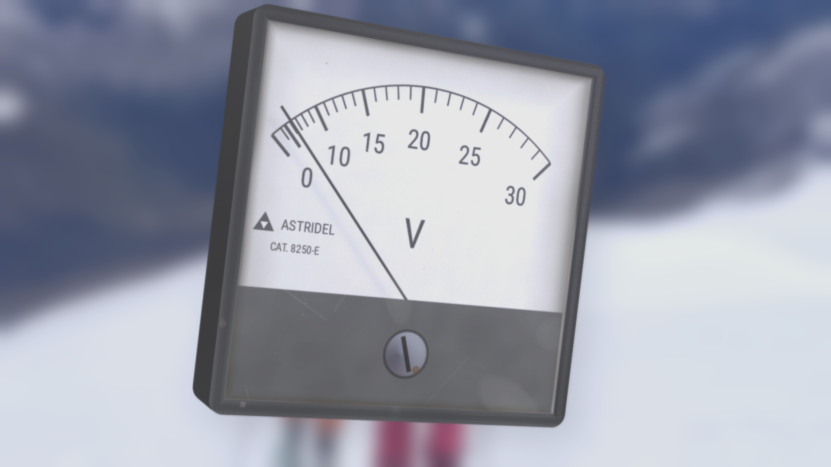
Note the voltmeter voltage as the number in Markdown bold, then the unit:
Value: **6** V
